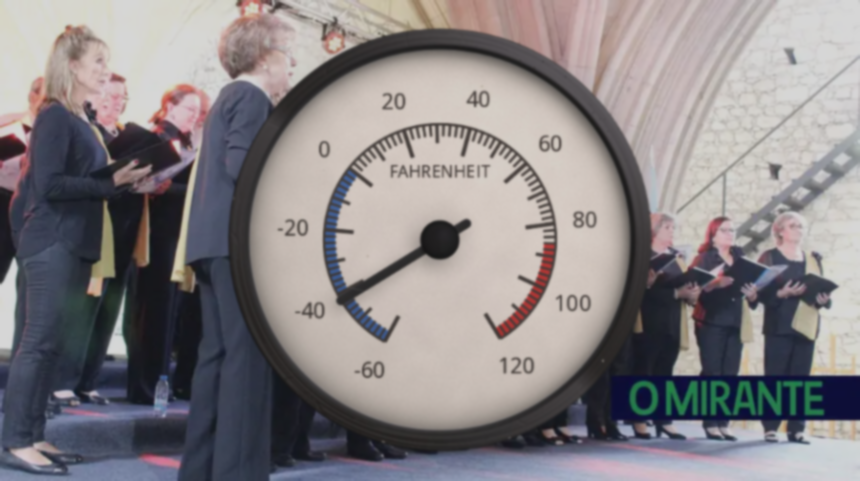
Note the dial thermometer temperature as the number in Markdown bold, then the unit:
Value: **-42** °F
